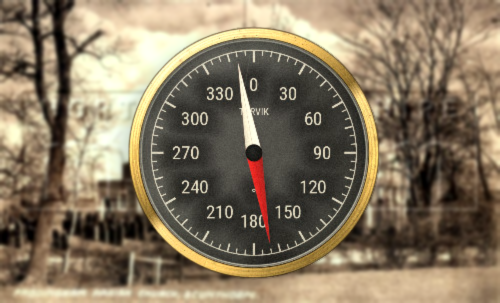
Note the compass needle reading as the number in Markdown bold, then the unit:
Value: **170** °
